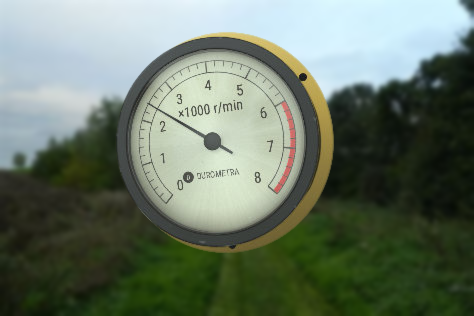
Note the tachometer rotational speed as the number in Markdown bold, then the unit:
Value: **2400** rpm
